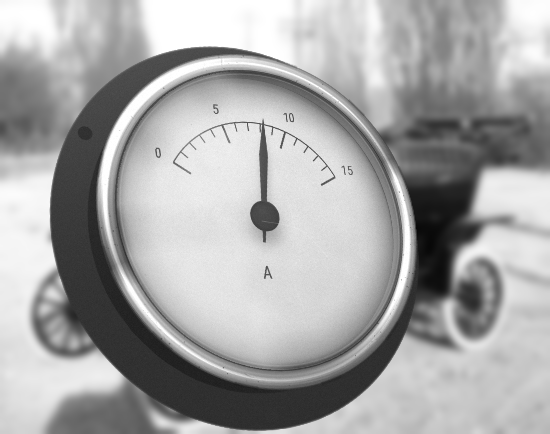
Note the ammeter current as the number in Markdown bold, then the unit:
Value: **8** A
